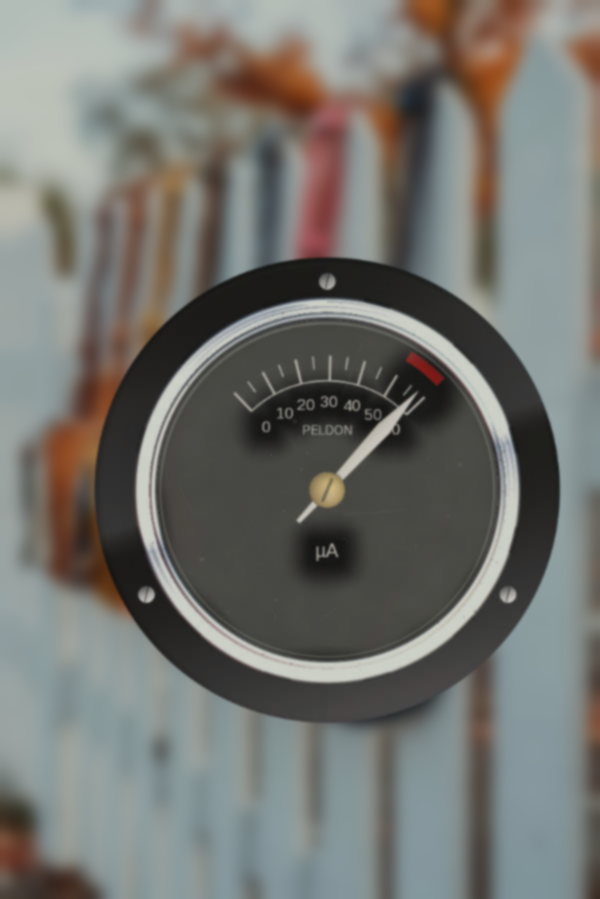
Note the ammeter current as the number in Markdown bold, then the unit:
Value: **57.5** µA
